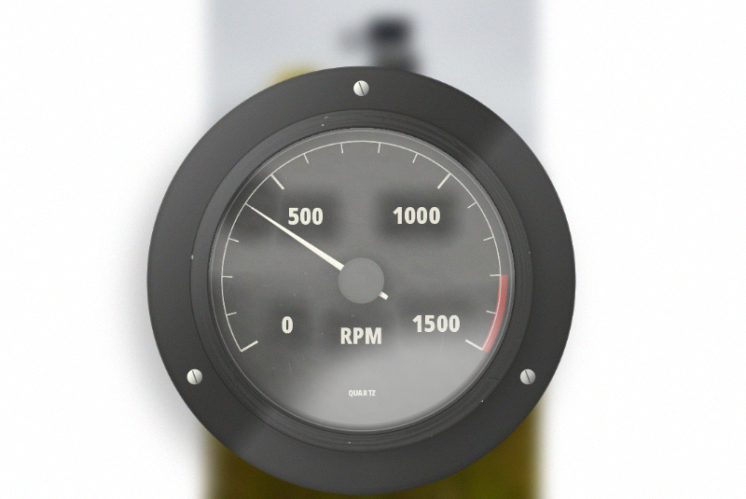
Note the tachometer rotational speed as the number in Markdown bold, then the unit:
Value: **400** rpm
